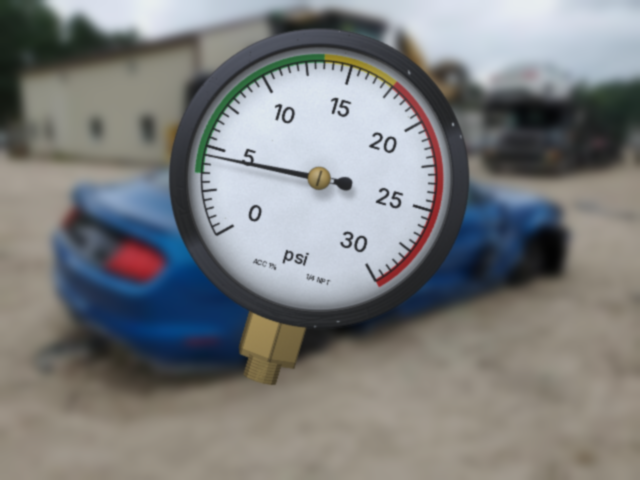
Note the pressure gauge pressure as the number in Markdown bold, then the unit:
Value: **4.5** psi
